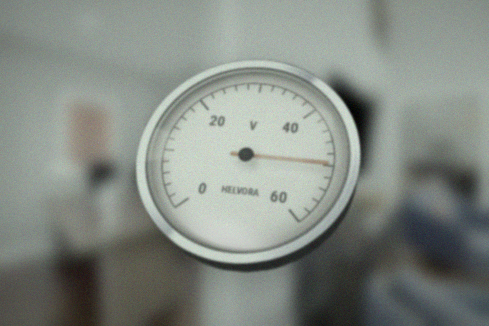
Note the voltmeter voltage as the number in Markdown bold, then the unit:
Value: **50** V
